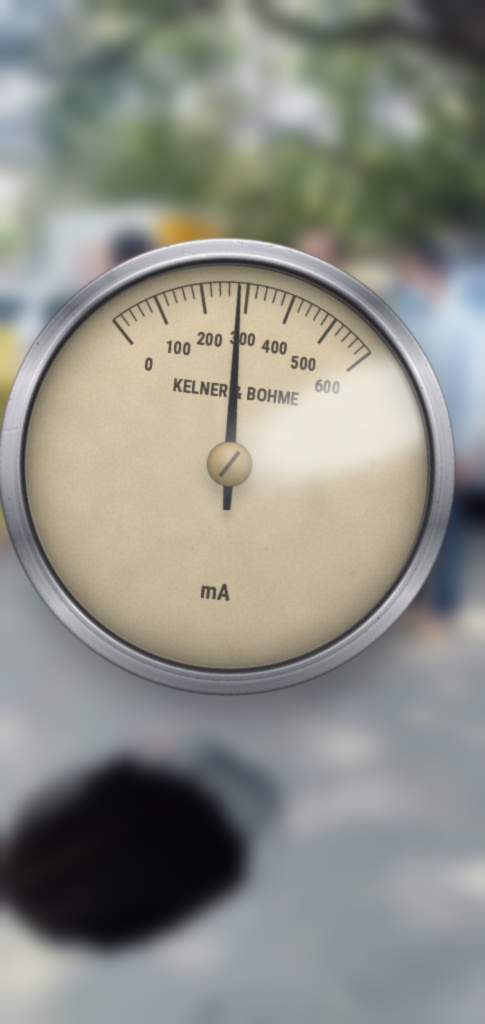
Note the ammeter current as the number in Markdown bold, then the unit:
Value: **280** mA
